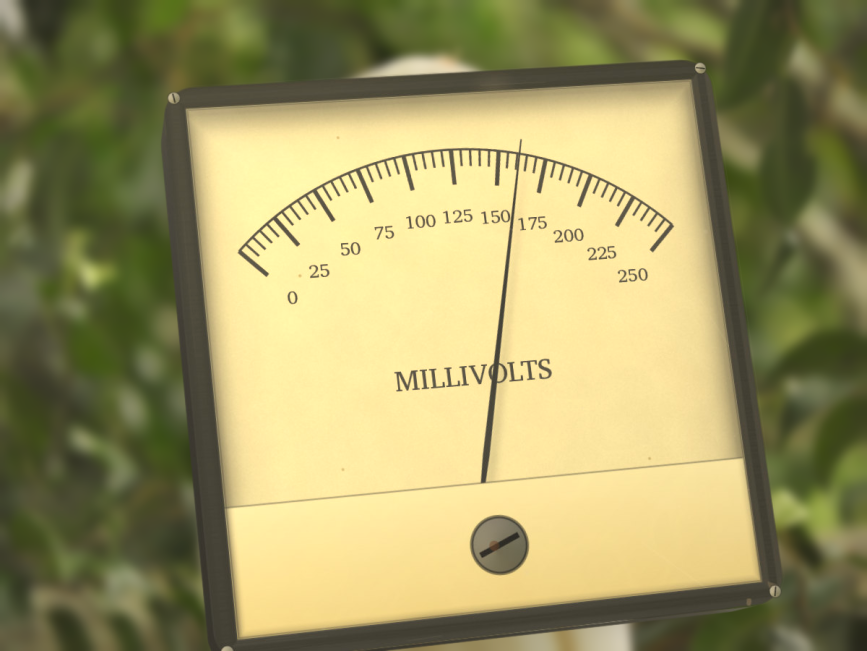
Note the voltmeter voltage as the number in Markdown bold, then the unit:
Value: **160** mV
